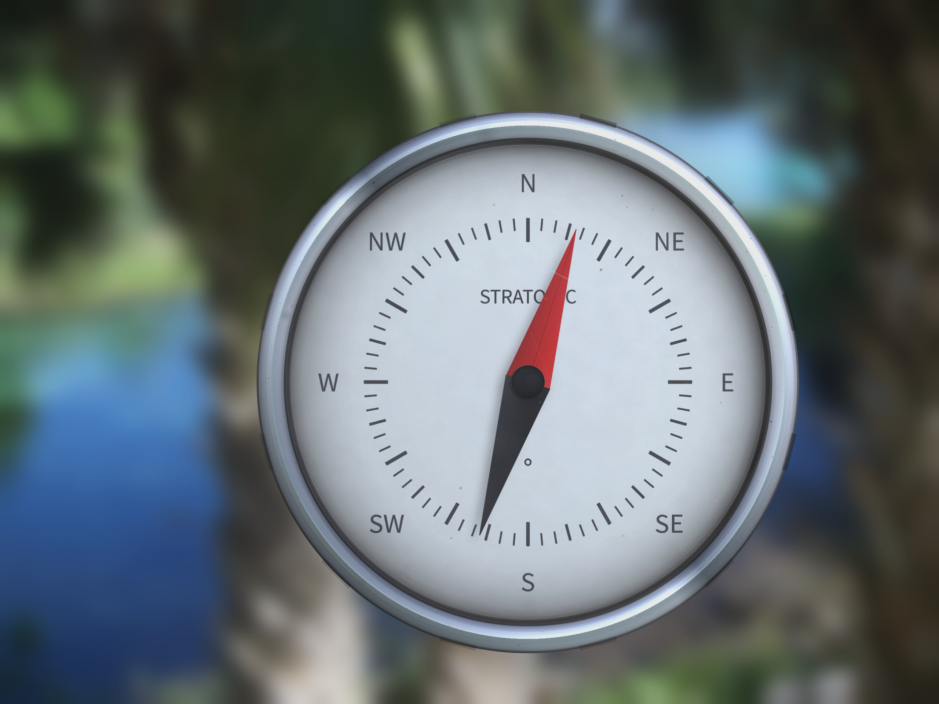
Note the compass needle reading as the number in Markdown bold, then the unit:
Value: **17.5** °
